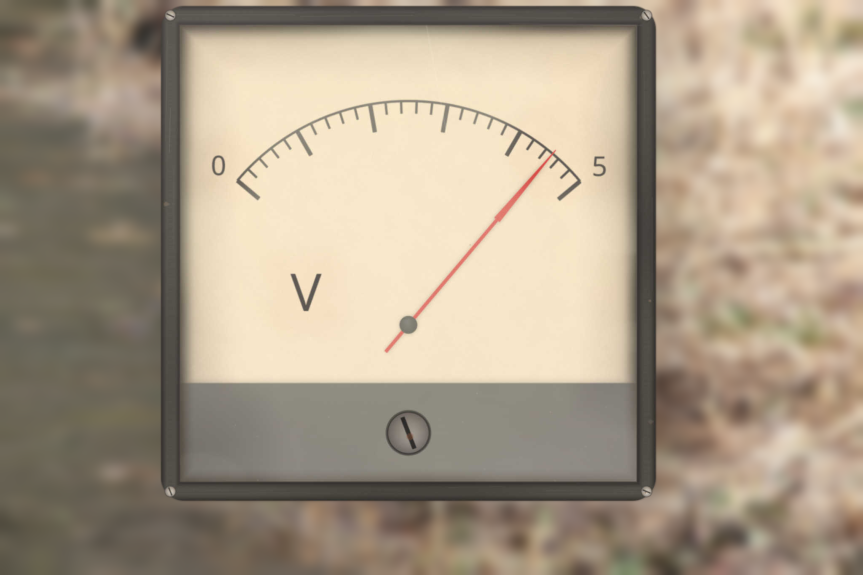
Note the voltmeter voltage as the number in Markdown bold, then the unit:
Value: **4.5** V
